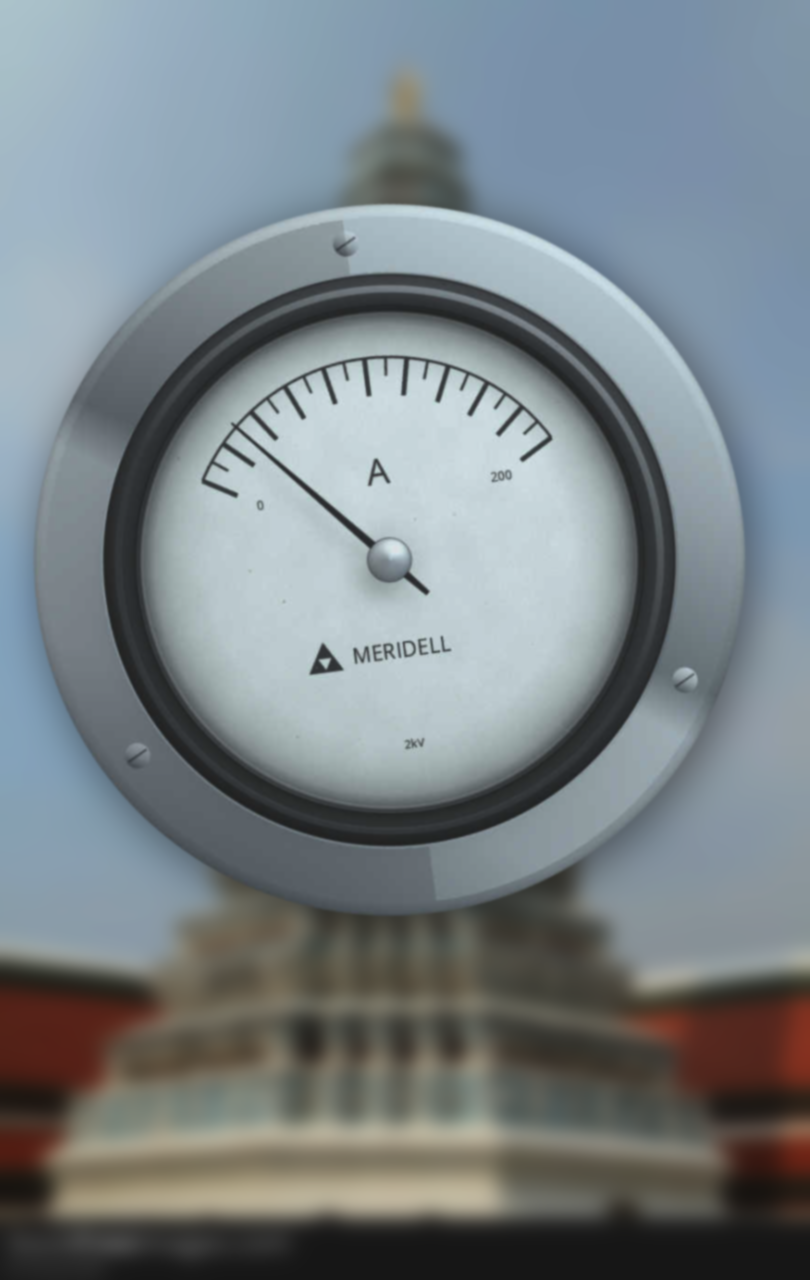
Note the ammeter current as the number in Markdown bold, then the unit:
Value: **30** A
